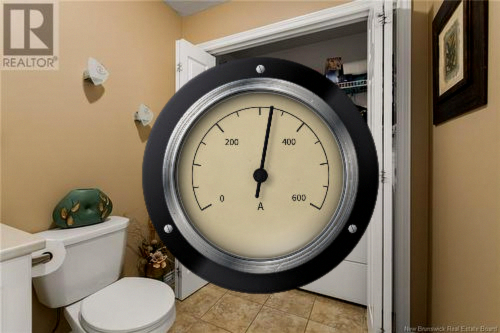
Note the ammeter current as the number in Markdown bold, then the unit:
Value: **325** A
